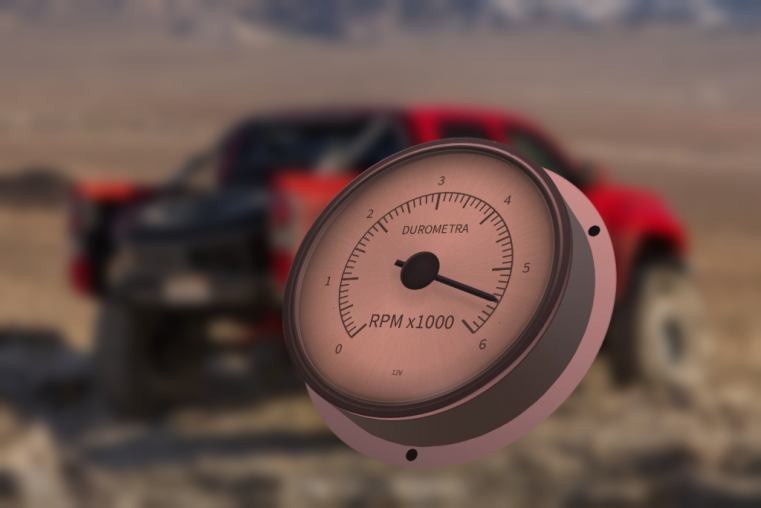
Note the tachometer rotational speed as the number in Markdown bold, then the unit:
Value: **5500** rpm
